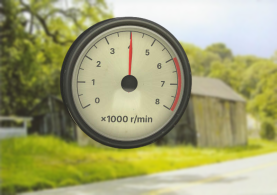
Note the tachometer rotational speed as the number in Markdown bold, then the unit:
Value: **4000** rpm
